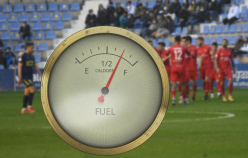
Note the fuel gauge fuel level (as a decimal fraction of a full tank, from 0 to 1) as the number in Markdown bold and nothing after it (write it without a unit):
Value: **0.75**
